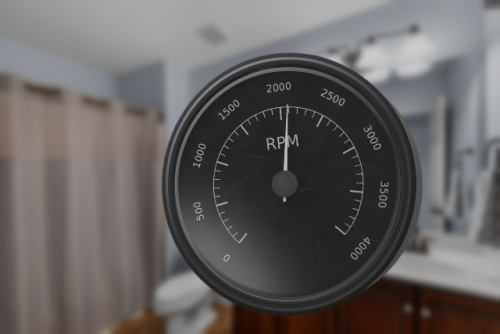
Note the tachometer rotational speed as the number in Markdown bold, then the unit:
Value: **2100** rpm
